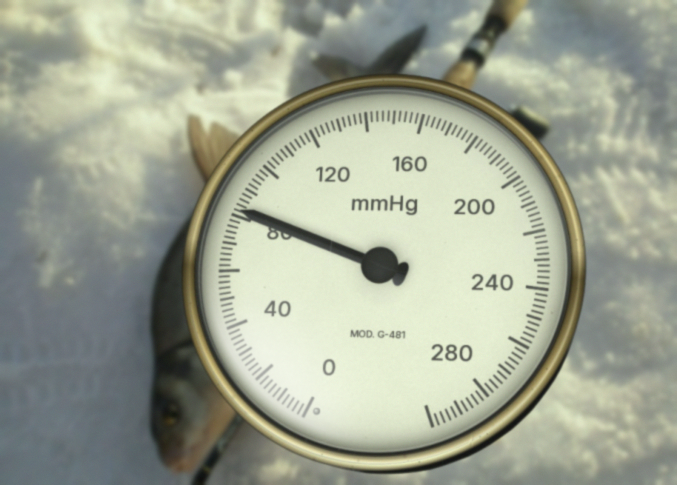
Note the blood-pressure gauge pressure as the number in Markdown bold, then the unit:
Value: **82** mmHg
